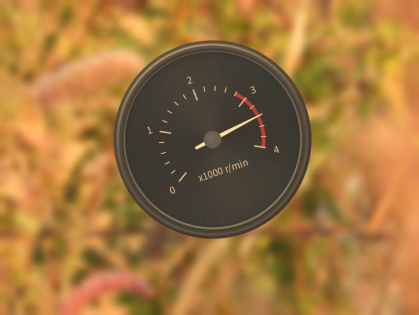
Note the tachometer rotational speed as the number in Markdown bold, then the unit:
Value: **3400** rpm
